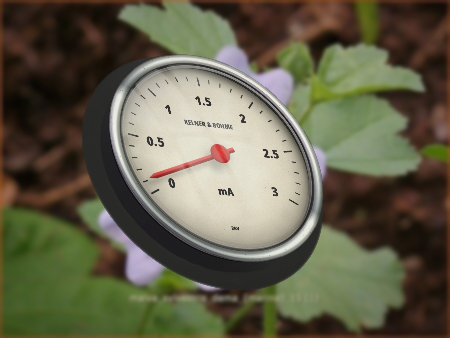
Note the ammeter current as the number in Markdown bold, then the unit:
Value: **0.1** mA
